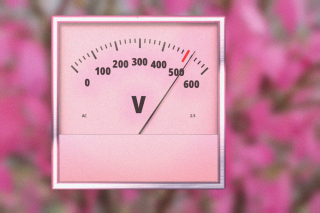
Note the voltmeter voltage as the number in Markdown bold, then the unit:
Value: **520** V
